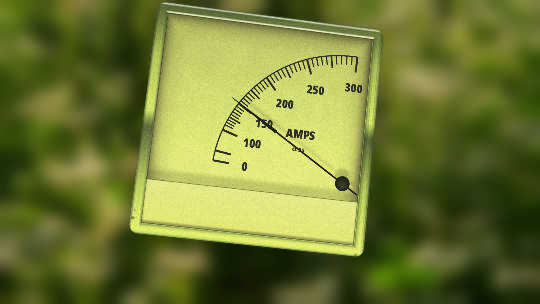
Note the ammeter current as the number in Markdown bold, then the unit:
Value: **150** A
